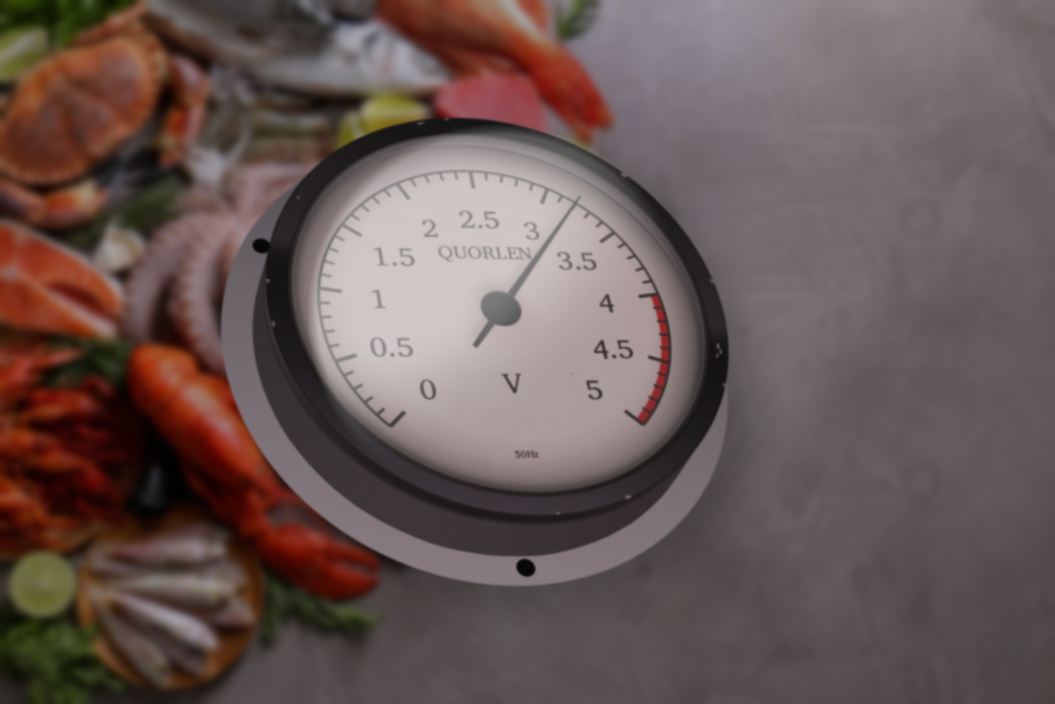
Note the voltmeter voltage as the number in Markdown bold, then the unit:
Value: **3.2** V
